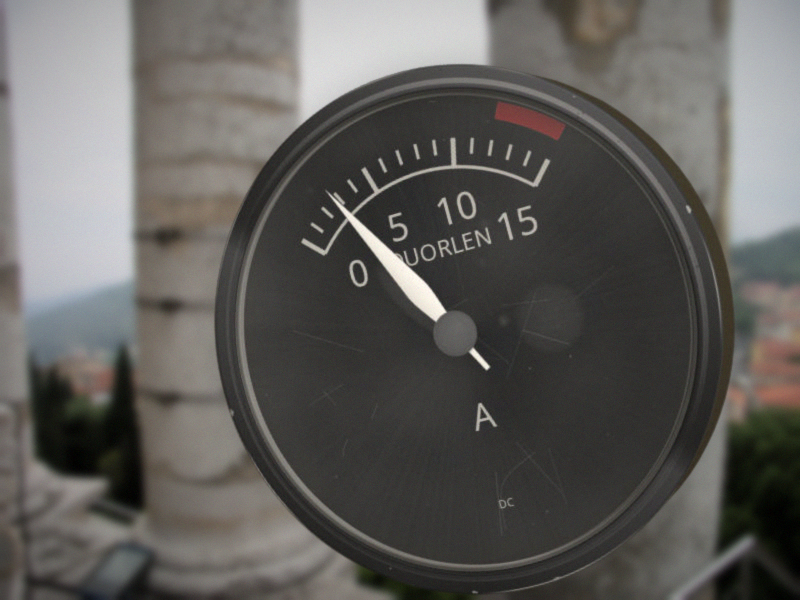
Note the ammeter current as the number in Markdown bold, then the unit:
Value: **3** A
